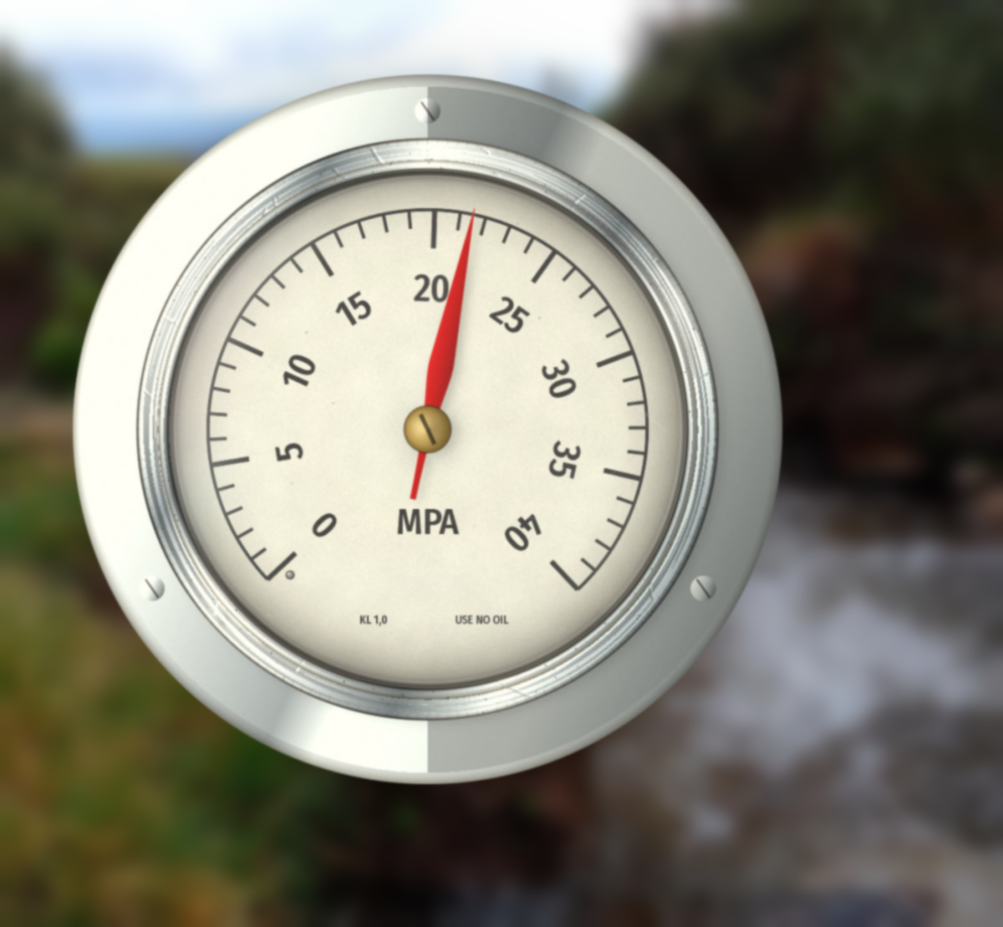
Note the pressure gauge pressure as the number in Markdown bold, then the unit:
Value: **21.5** MPa
